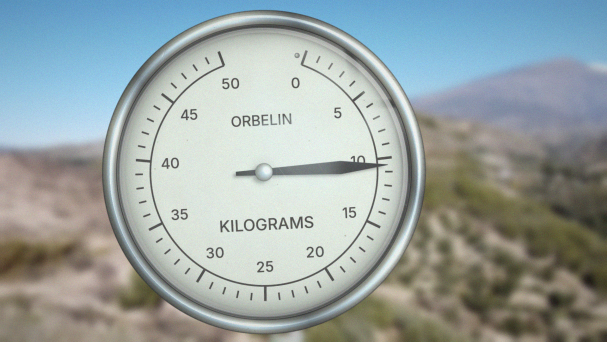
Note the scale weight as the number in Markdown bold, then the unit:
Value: **10.5** kg
